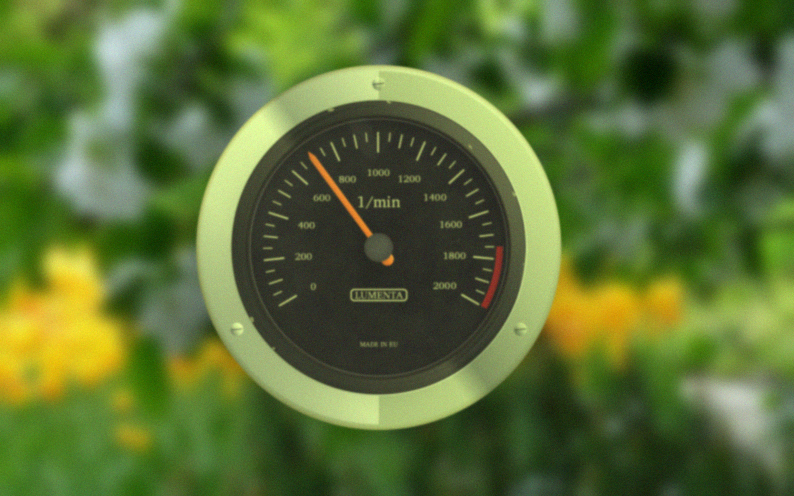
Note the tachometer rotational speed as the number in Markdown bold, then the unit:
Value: **700** rpm
